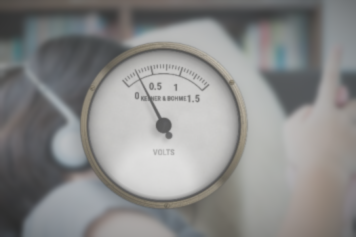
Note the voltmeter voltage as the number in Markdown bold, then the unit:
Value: **0.25** V
